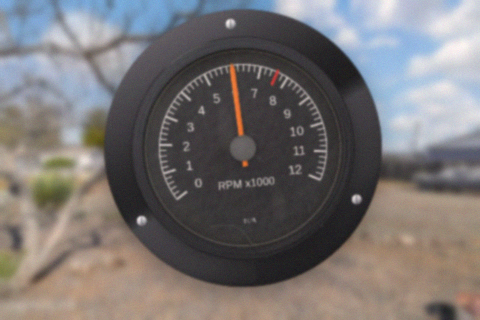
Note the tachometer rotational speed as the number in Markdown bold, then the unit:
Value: **6000** rpm
